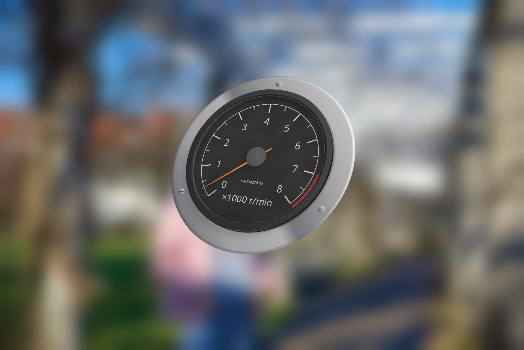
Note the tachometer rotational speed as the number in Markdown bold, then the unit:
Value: **250** rpm
